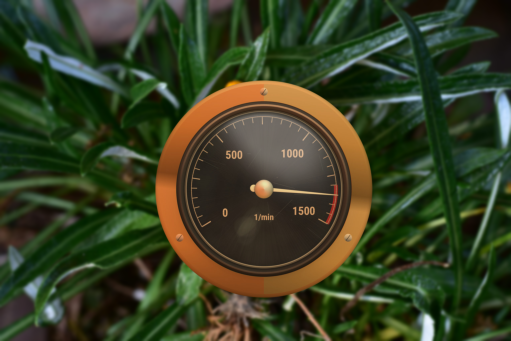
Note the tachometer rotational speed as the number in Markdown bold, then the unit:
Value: **1350** rpm
